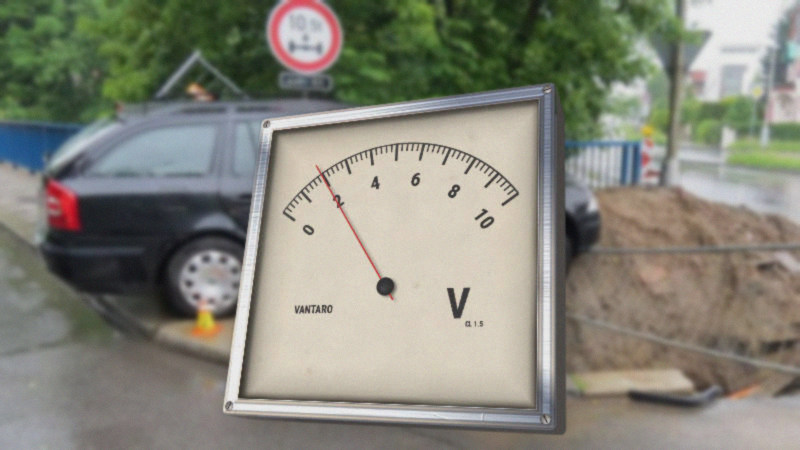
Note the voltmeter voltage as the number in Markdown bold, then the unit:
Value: **2** V
